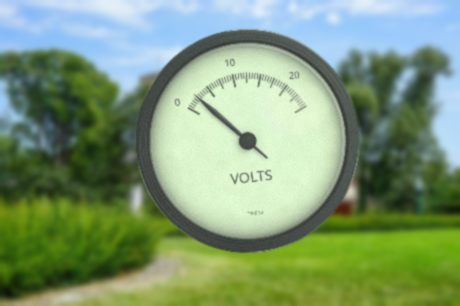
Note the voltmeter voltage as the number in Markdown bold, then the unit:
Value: **2.5** V
